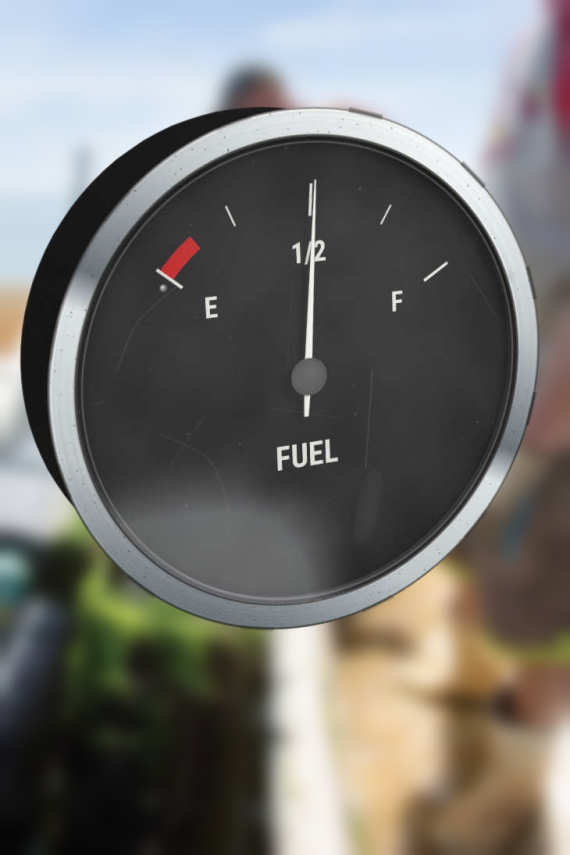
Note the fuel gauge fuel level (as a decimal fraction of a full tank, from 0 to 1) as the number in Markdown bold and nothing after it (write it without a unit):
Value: **0.5**
